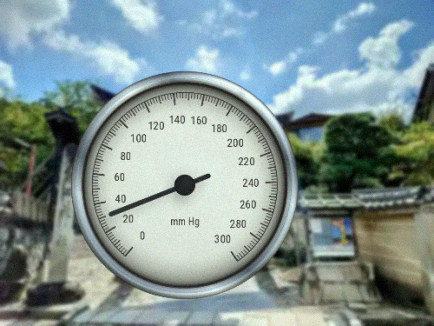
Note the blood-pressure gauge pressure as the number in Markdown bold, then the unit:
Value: **30** mmHg
